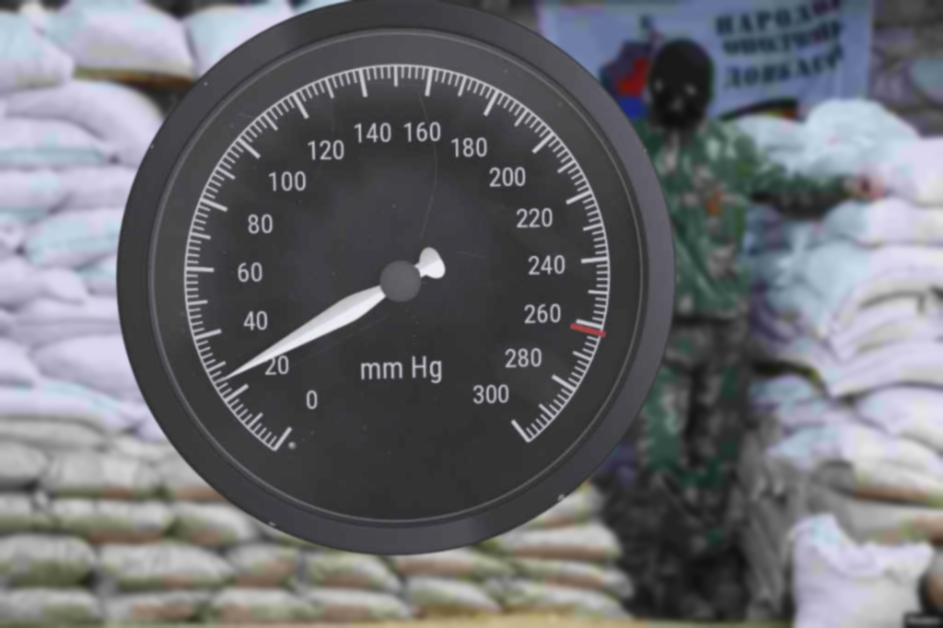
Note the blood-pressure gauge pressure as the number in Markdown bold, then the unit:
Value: **26** mmHg
